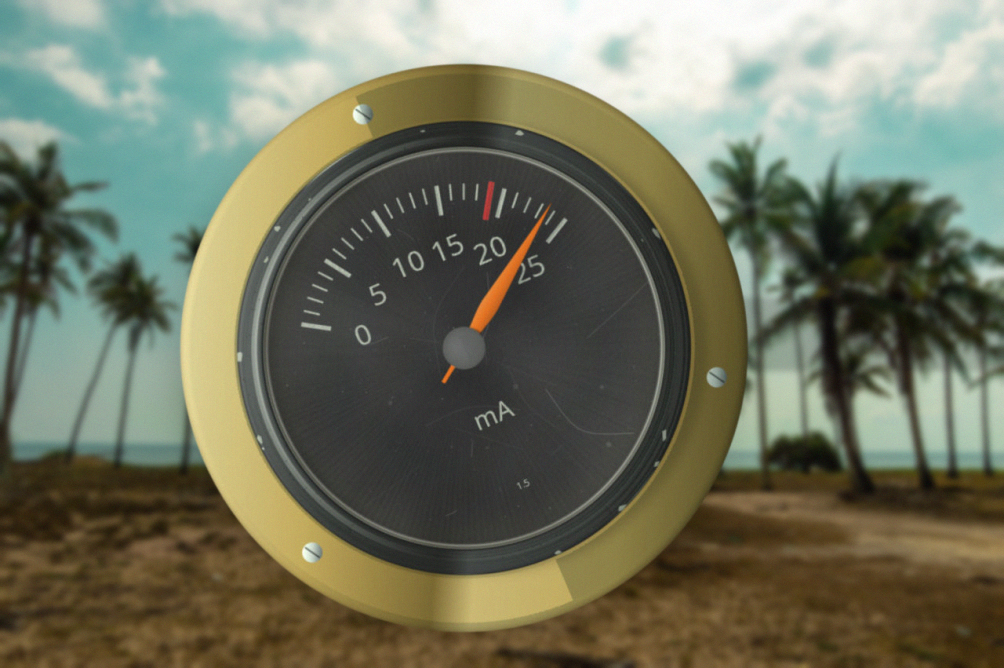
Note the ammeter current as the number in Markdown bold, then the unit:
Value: **23.5** mA
